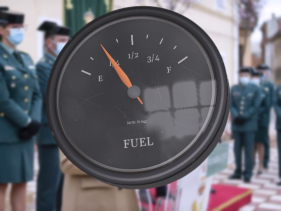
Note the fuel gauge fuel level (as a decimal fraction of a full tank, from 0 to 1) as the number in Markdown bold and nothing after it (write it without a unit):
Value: **0.25**
